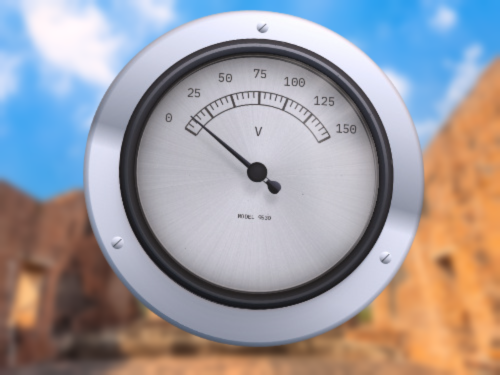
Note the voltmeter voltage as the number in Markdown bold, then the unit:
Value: **10** V
